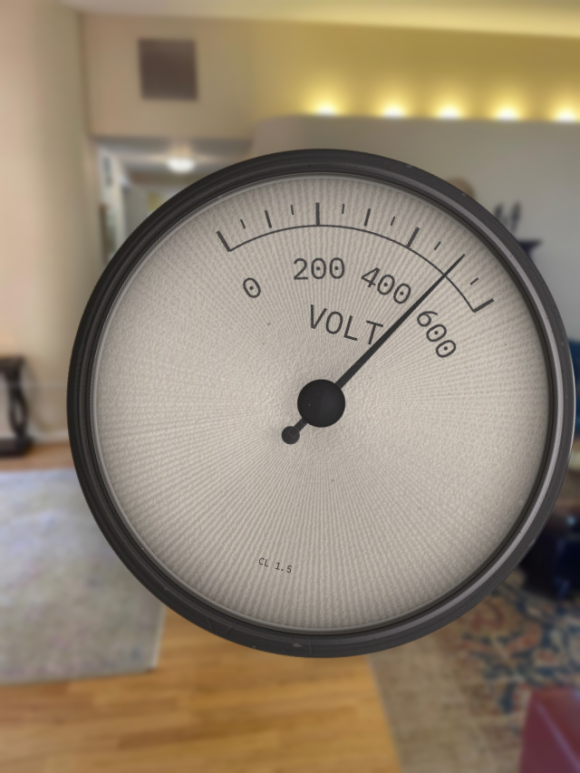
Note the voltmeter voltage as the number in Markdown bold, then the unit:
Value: **500** V
